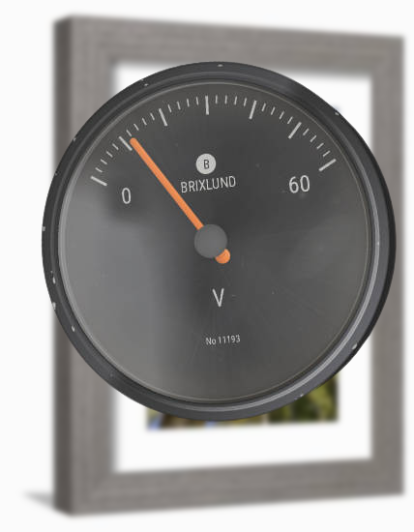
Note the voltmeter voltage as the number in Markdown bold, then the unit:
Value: **12** V
